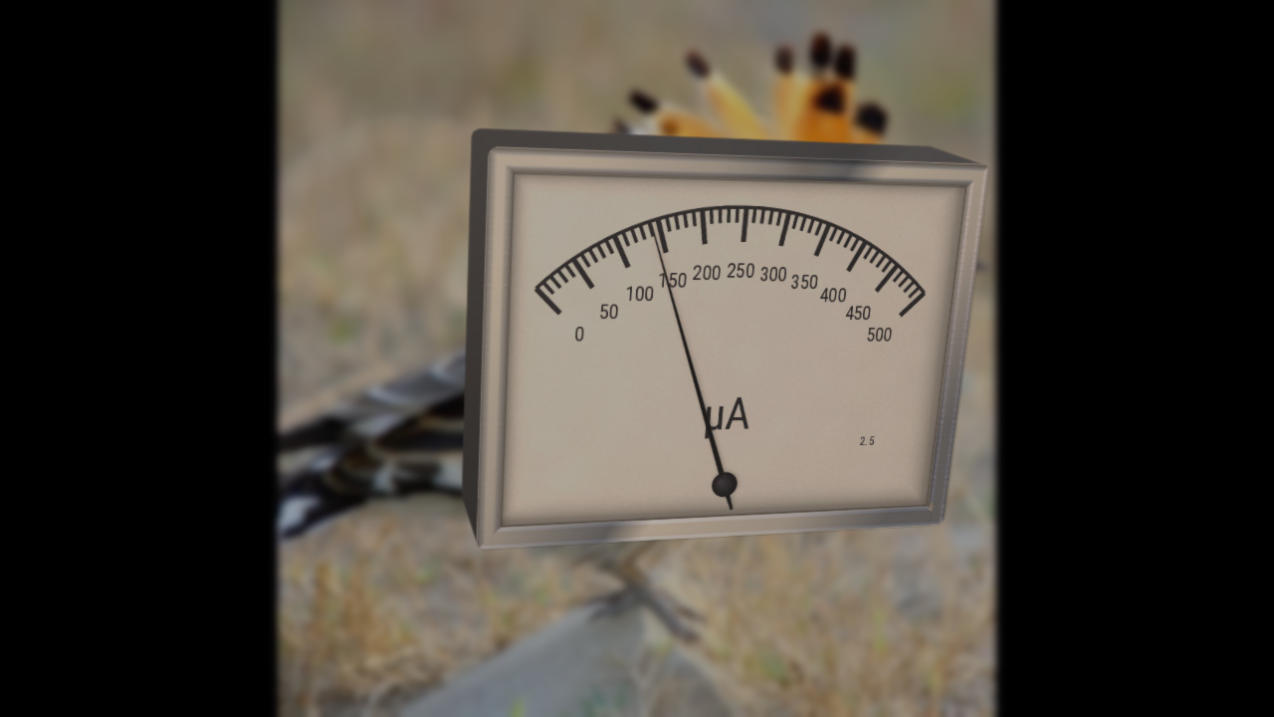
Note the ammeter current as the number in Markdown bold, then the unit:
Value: **140** µA
